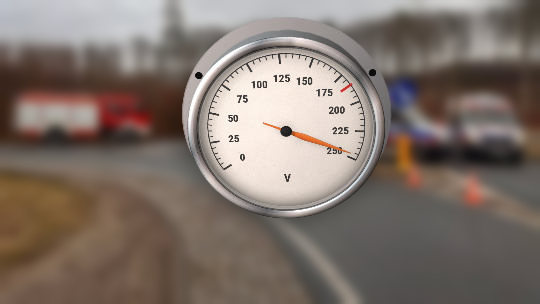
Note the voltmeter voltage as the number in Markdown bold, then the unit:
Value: **245** V
